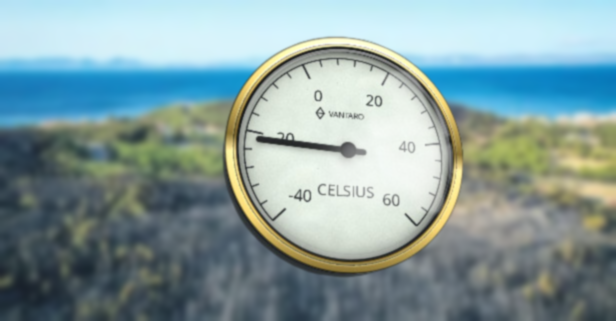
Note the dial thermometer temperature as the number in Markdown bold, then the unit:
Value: **-22** °C
